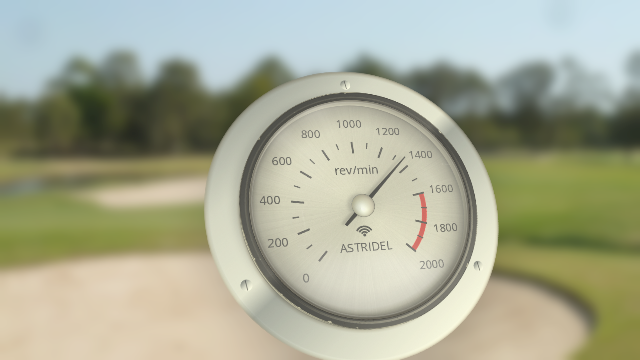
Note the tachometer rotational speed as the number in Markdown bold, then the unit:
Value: **1350** rpm
